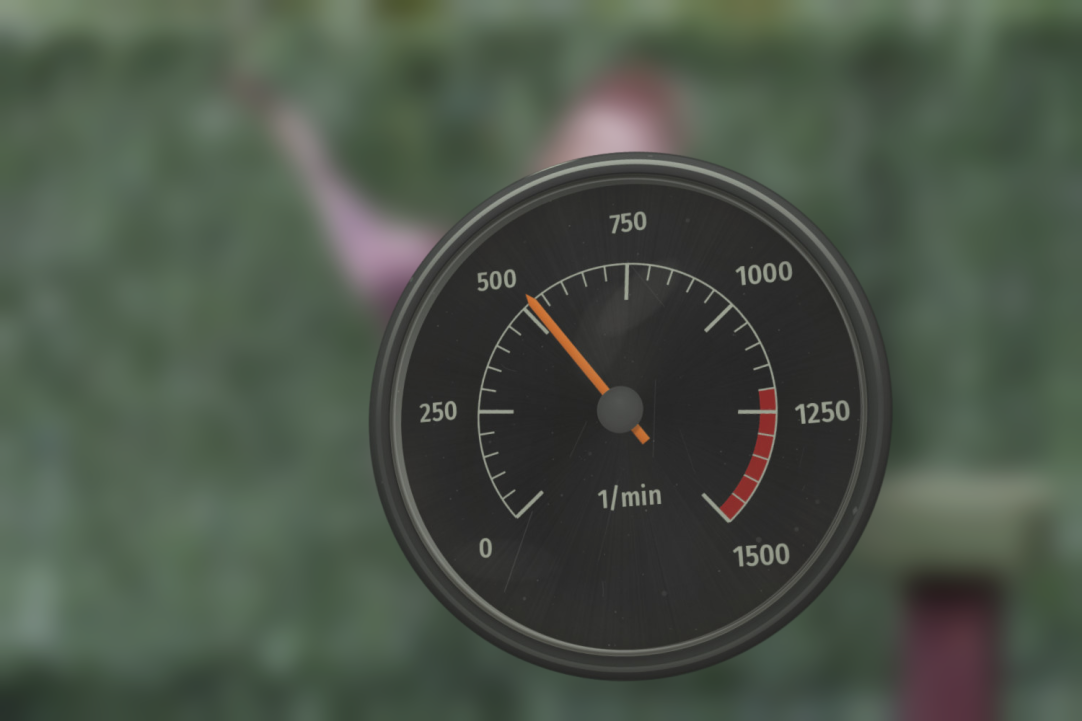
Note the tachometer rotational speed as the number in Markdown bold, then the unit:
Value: **525** rpm
